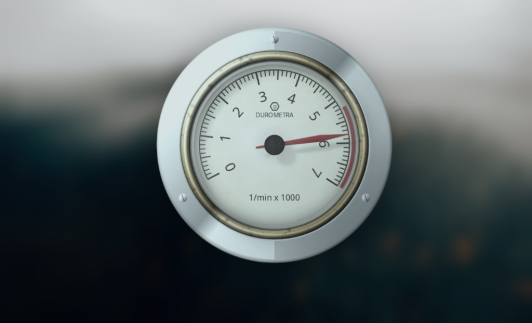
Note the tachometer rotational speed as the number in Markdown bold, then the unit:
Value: **5800** rpm
